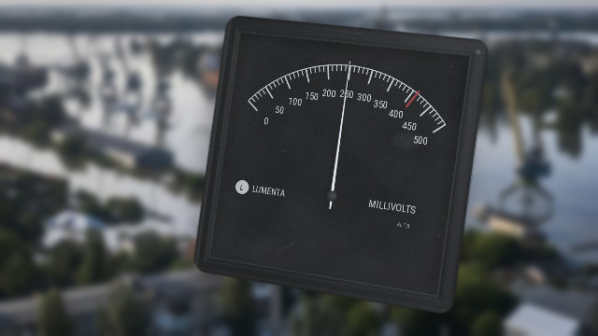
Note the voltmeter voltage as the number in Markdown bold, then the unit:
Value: **250** mV
